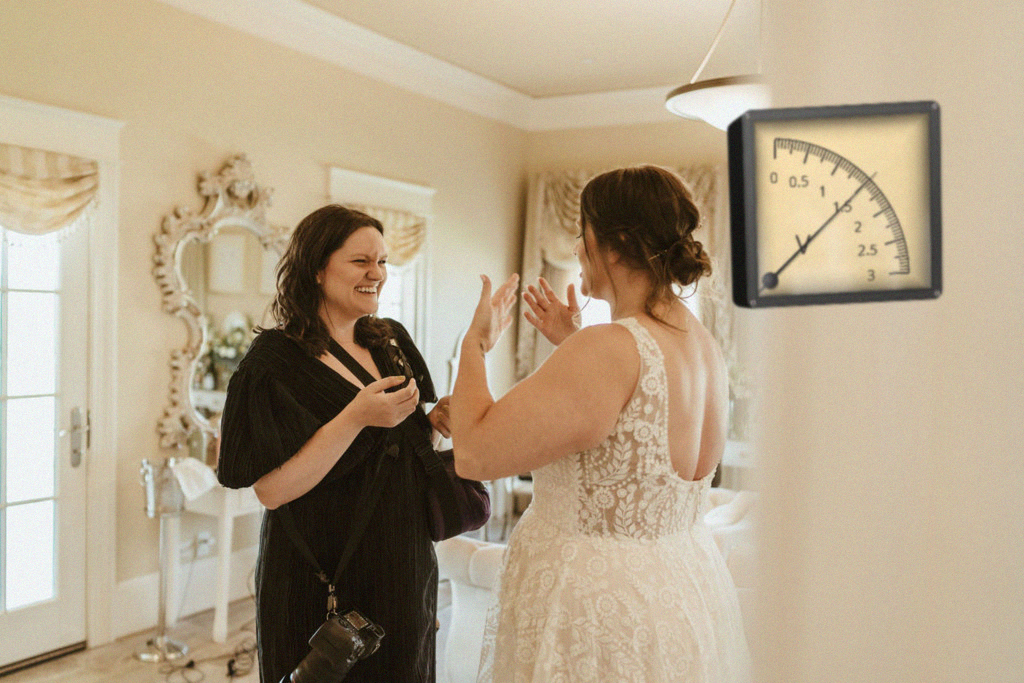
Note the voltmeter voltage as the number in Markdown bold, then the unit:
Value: **1.5** V
